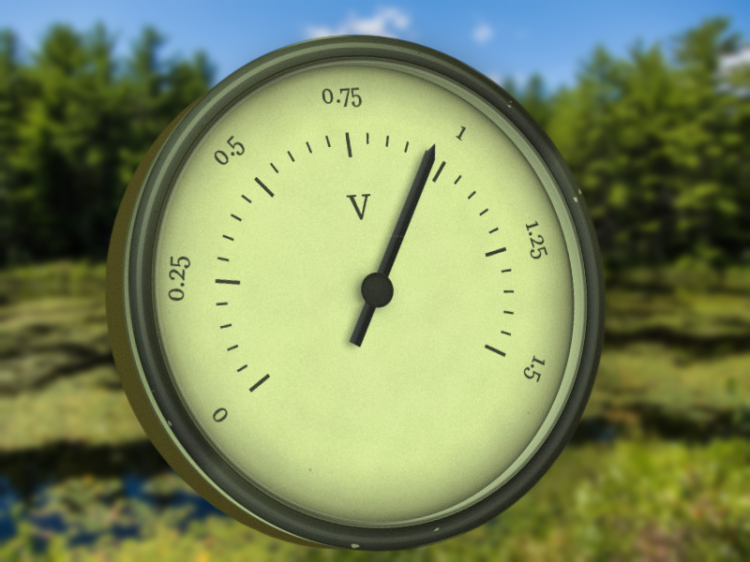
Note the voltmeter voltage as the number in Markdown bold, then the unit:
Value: **0.95** V
